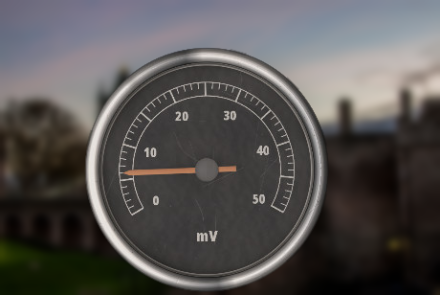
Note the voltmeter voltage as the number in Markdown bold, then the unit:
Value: **6** mV
